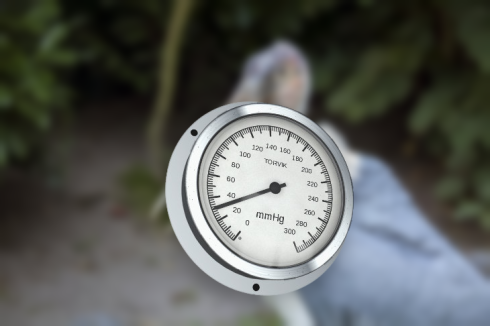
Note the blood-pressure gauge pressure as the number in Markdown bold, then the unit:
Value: **30** mmHg
